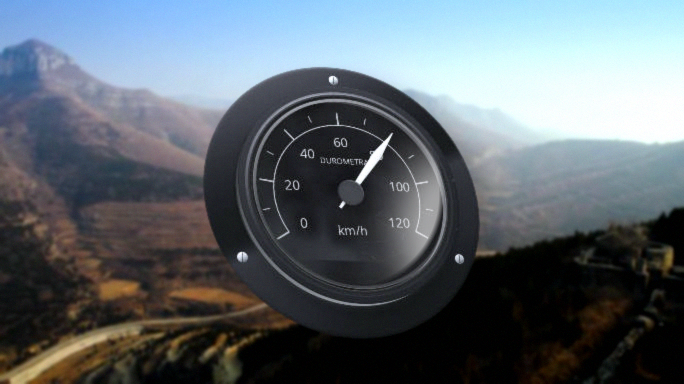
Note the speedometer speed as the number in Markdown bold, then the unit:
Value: **80** km/h
